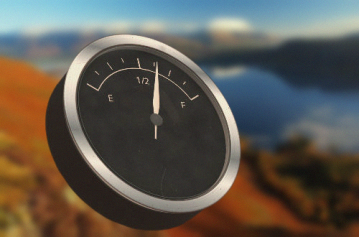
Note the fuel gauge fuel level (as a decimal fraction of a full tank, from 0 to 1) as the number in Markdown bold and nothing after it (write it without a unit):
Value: **0.625**
